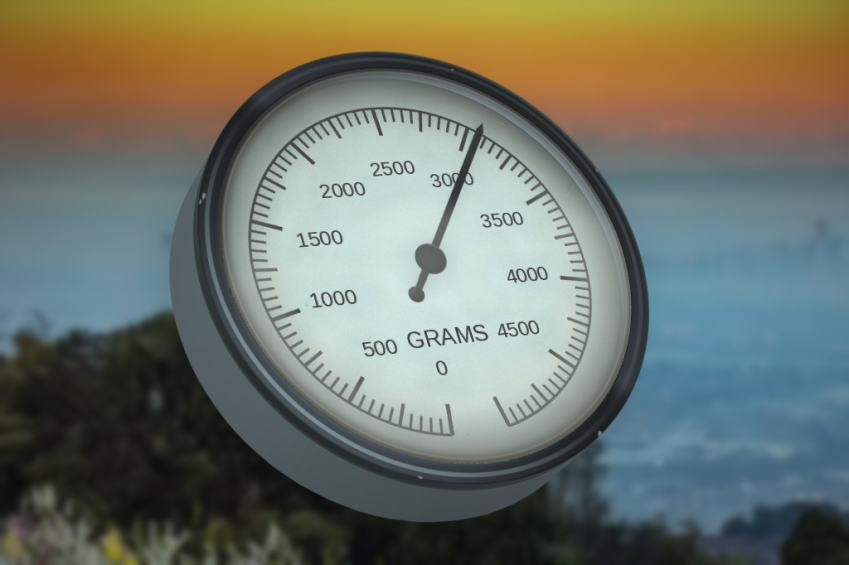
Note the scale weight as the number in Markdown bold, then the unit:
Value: **3050** g
